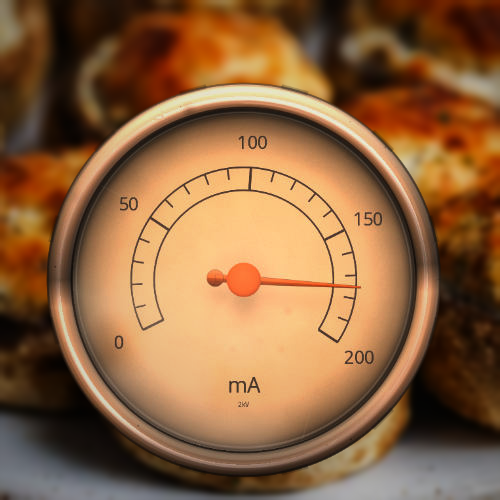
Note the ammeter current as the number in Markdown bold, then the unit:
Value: **175** mA
